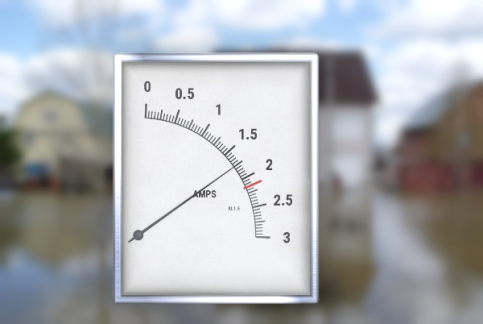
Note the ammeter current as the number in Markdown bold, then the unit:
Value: **1.75** A
